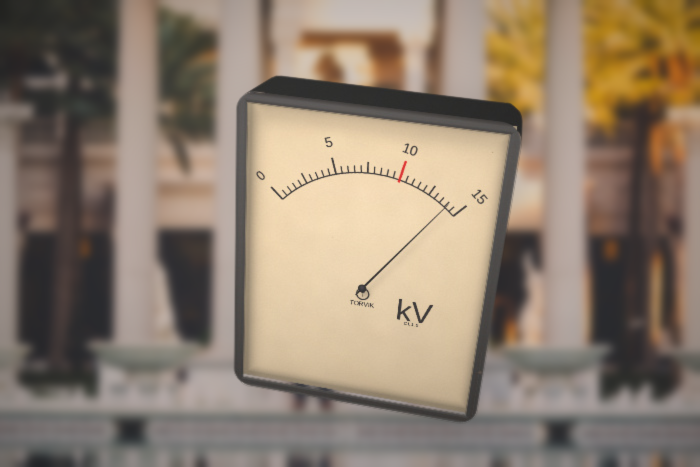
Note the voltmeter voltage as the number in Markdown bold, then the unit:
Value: **14** kV
